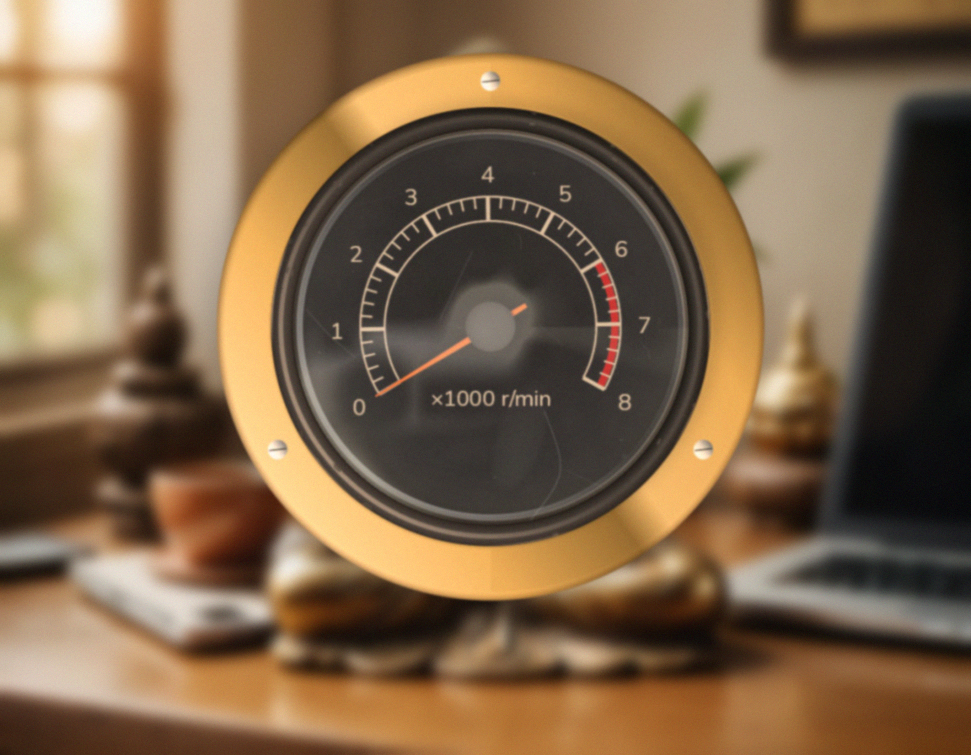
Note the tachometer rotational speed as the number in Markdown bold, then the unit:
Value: **0** rpm
